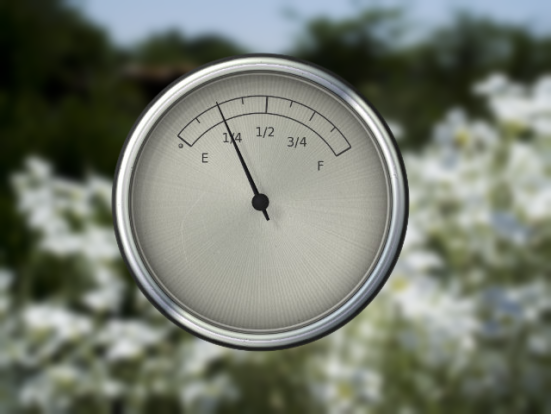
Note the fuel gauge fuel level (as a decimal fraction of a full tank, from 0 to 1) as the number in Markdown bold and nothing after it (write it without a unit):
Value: **0.25**
